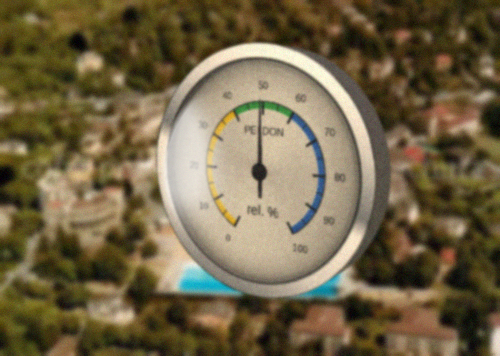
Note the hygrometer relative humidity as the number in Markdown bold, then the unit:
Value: **50** %
